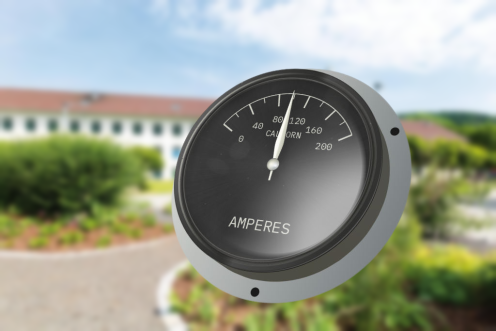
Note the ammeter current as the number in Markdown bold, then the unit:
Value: **100** A
